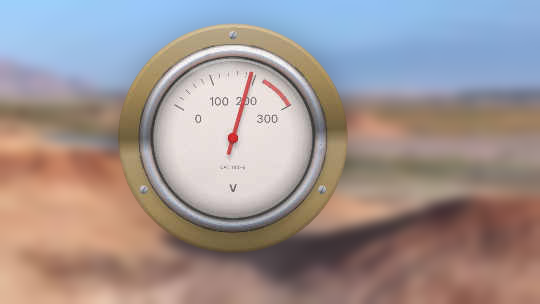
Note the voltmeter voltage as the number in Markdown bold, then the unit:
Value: **190** V
